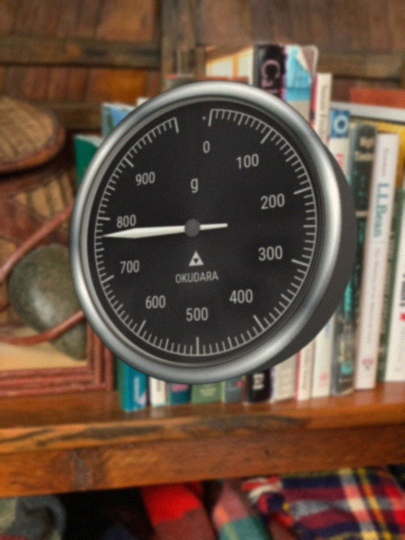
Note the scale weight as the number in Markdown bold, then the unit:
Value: **770** g
